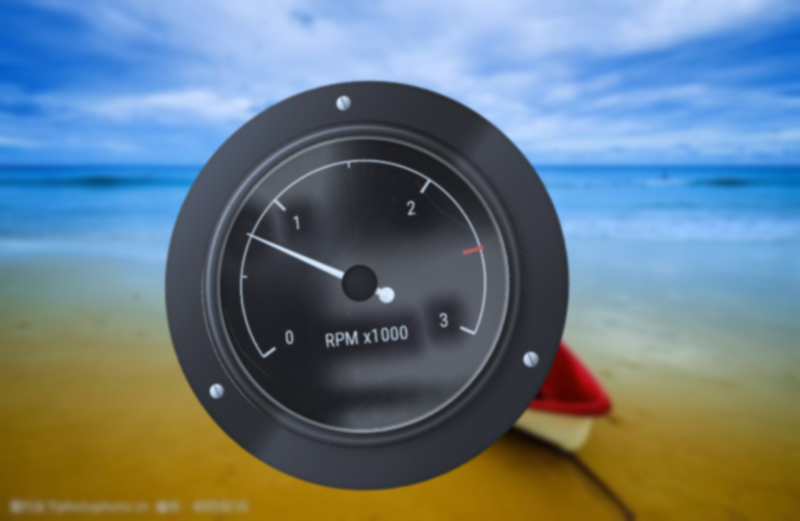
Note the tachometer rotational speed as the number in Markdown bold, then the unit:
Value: **750** rpm
